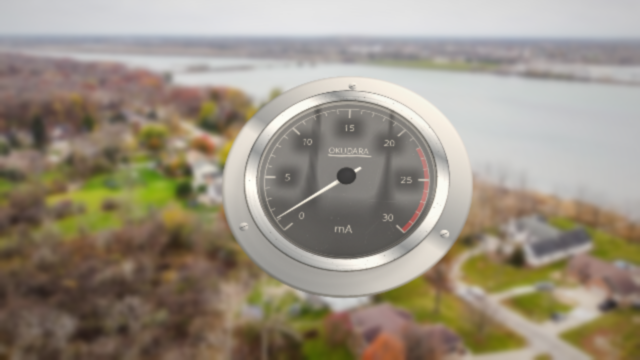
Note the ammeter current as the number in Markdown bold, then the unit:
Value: **1** mA
